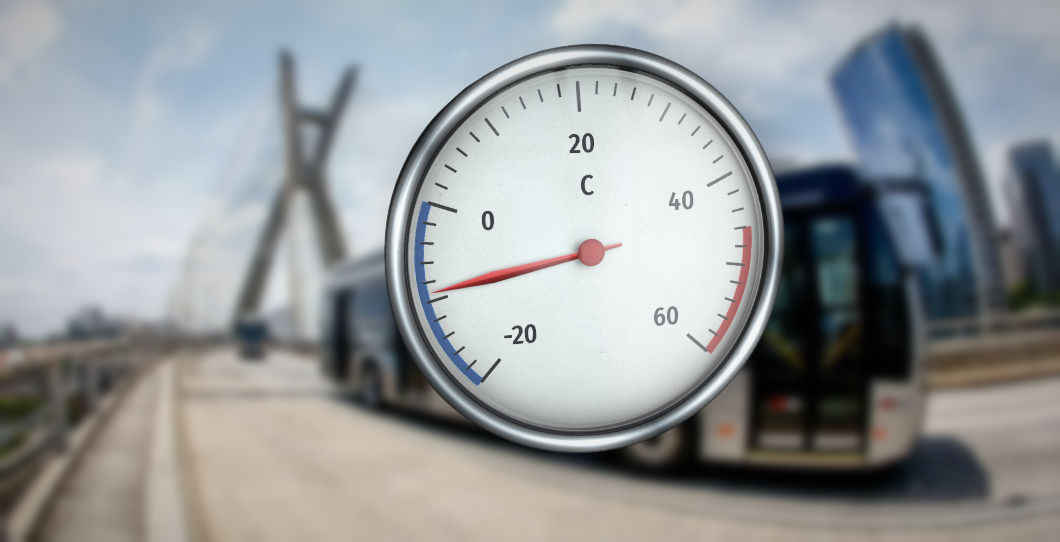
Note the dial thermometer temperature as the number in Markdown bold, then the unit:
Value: **-9** °C
